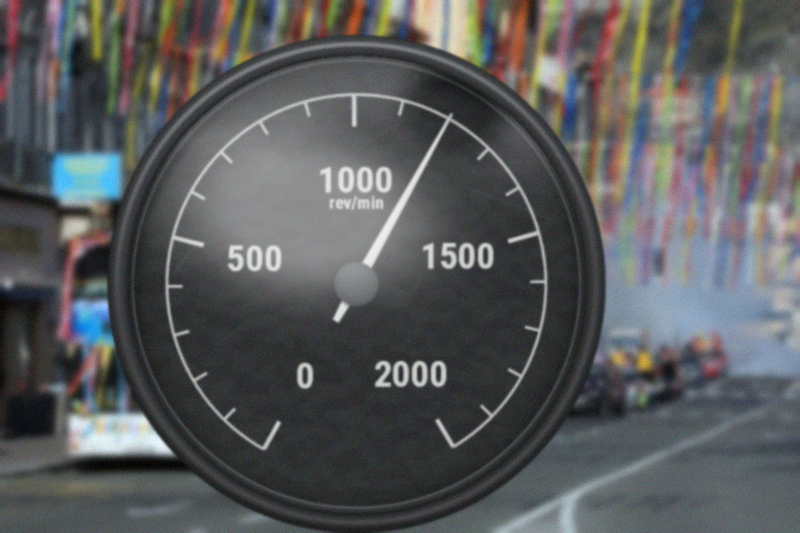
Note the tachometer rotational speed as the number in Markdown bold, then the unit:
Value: **1200** rpm
